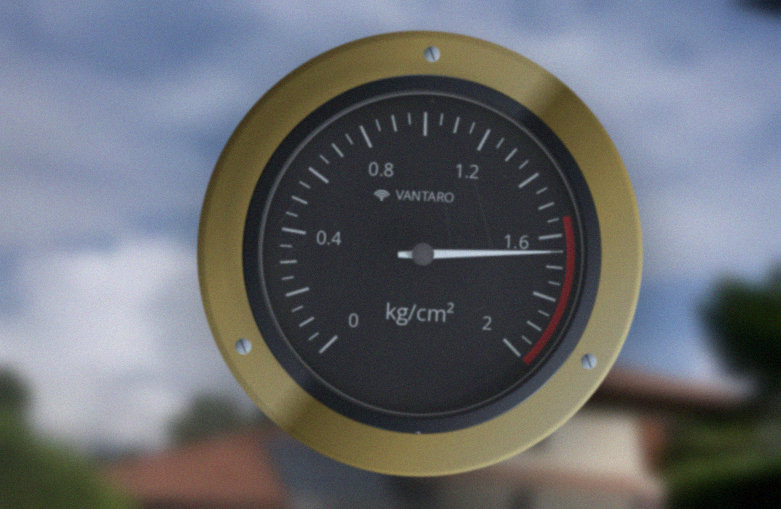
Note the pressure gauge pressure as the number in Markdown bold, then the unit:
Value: **1.65** kg/cm²
